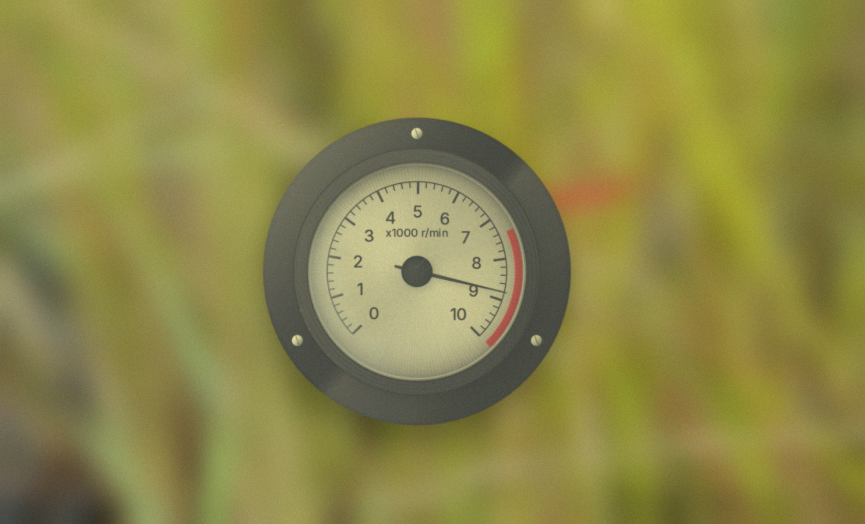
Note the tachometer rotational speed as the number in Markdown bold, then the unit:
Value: **8800** rpm
